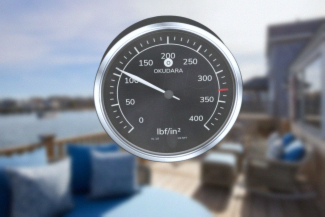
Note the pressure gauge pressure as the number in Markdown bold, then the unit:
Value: **110** psi
